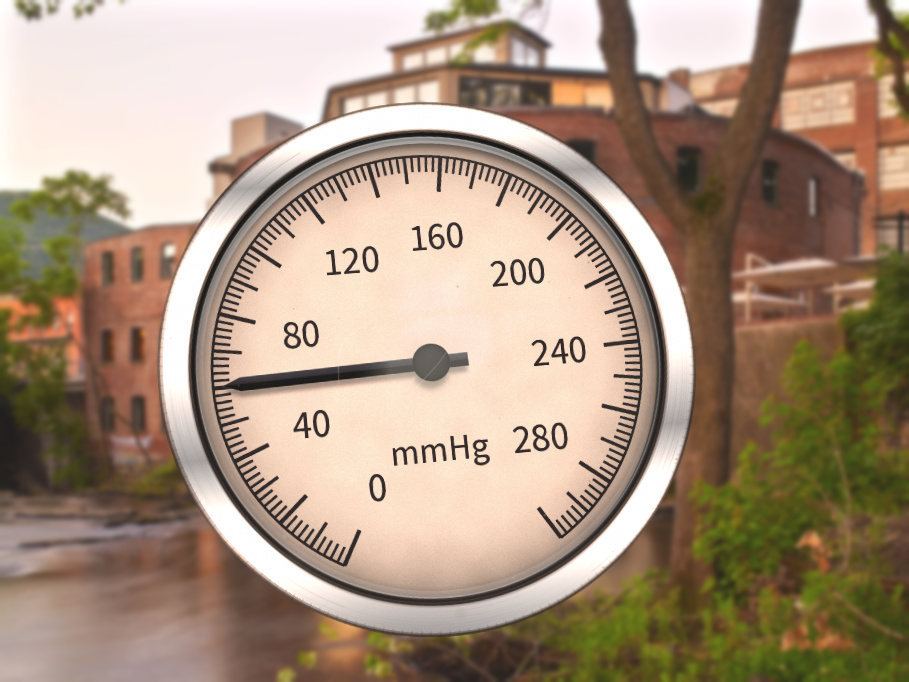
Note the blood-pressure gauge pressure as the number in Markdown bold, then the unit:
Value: **60** mmHg
